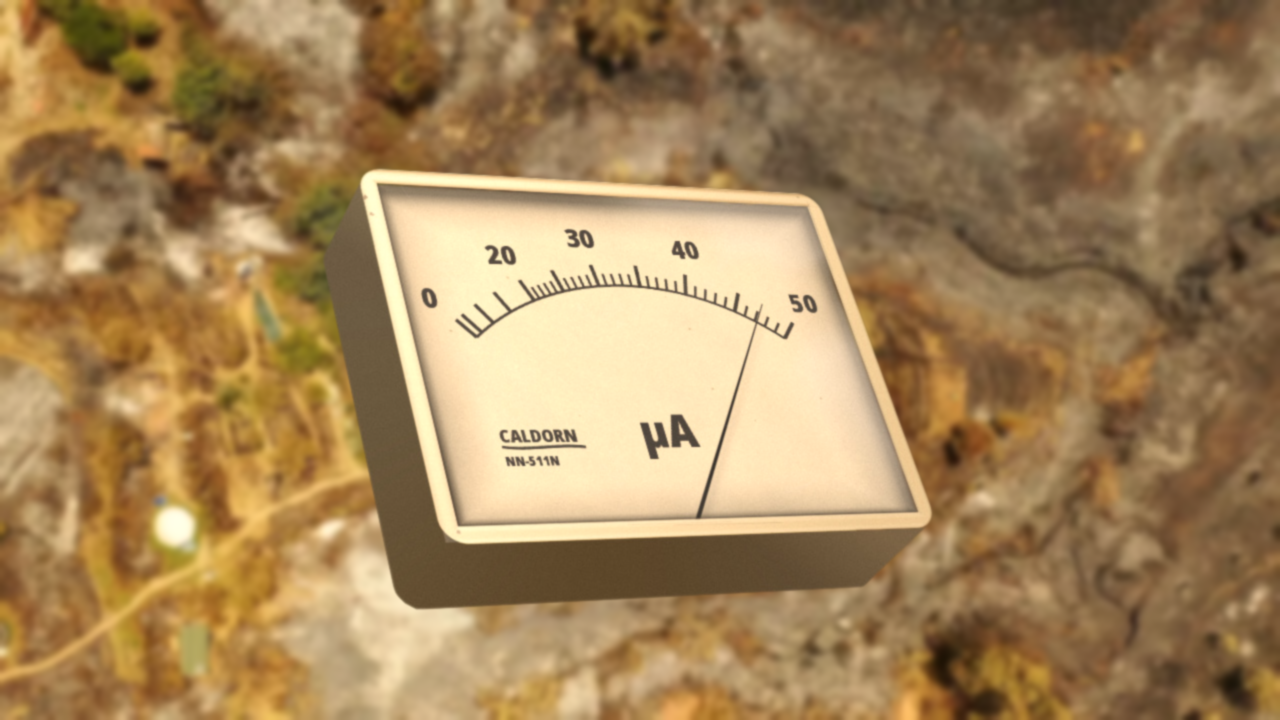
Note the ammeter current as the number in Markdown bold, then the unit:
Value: **47** µA
